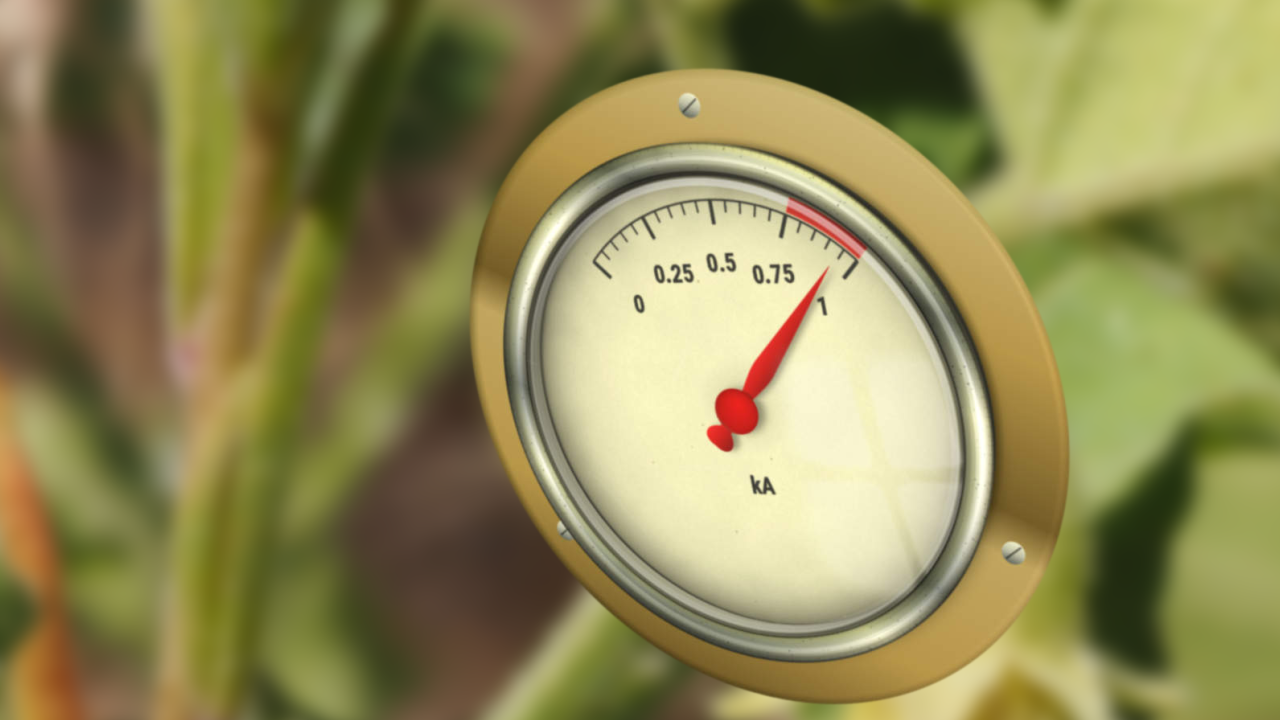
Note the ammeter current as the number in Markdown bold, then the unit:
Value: **0.95** kA
